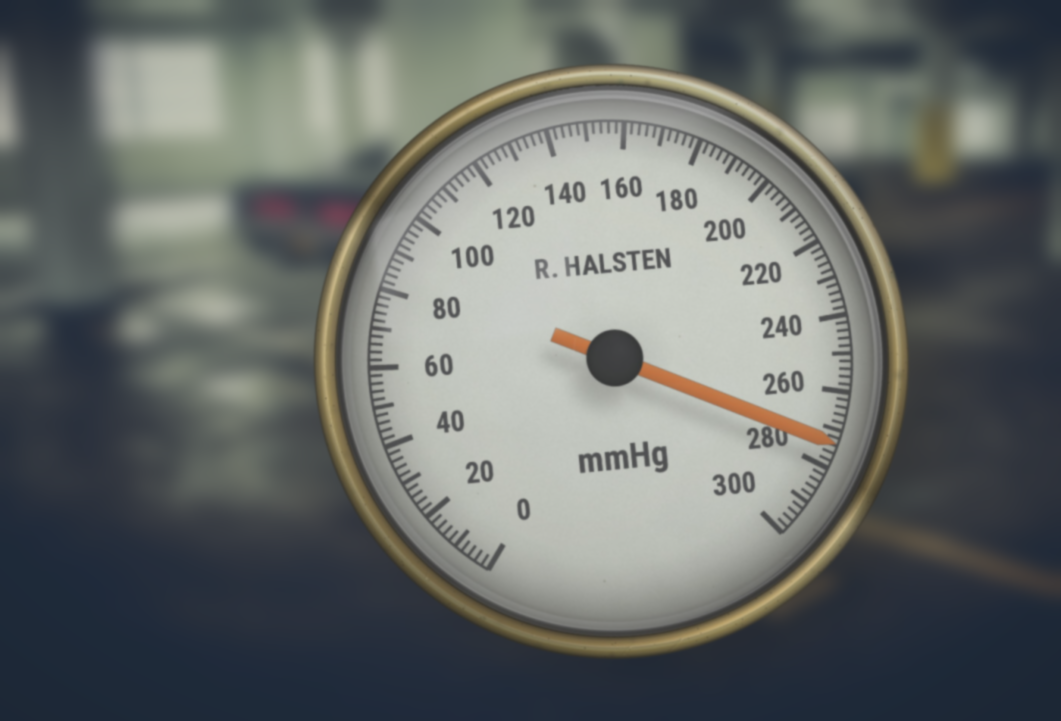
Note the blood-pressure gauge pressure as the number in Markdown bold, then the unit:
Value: **274** mmHg
